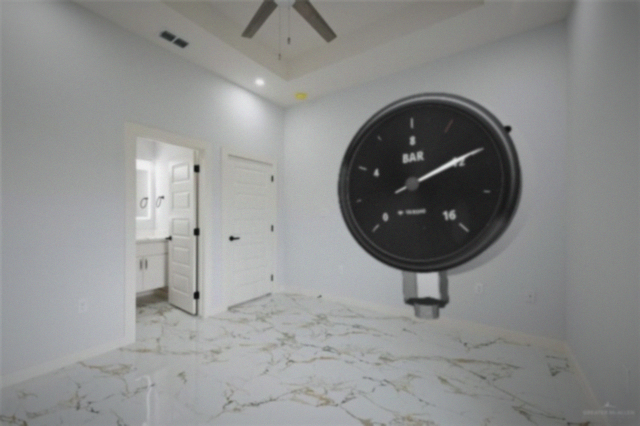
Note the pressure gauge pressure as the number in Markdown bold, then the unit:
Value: **12** bar
